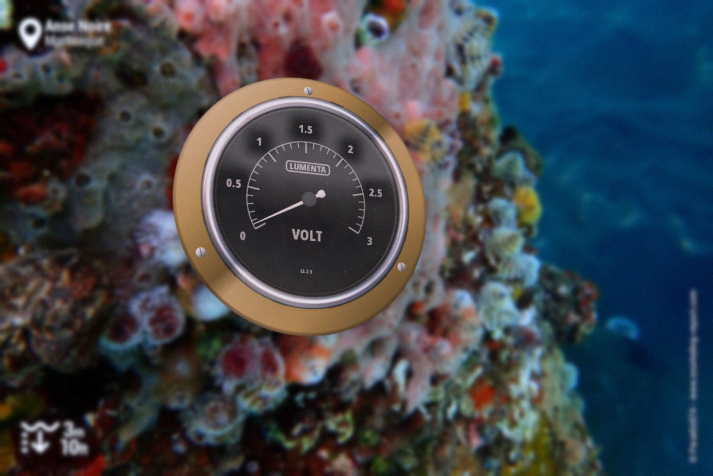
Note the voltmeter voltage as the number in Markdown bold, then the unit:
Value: **0.05** V
